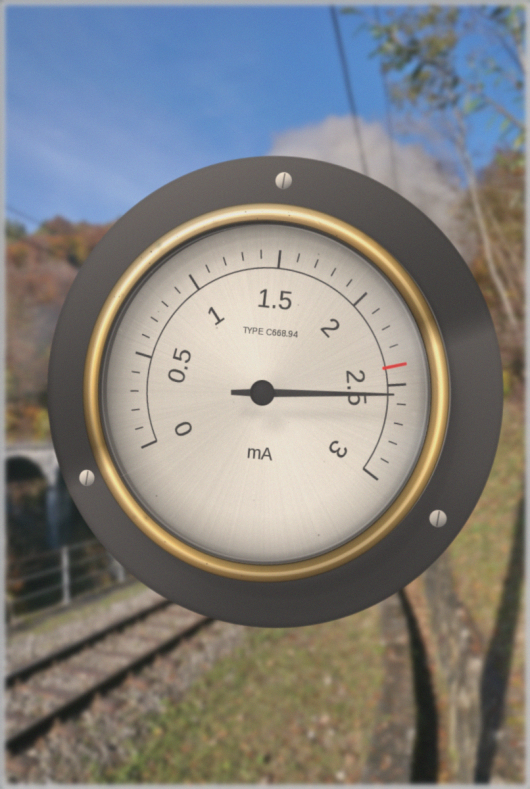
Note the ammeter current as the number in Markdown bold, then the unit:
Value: **2.55** mA
